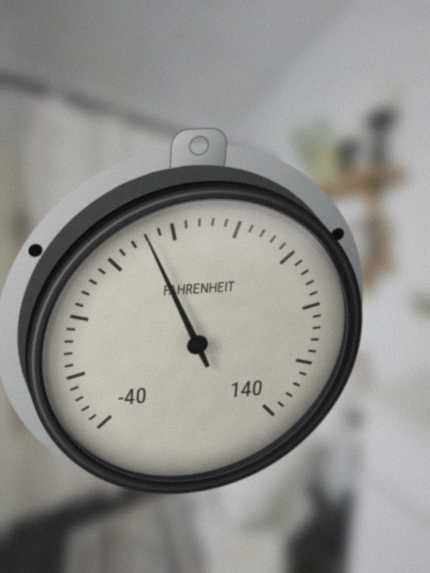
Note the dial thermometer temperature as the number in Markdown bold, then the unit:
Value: **32** °F
